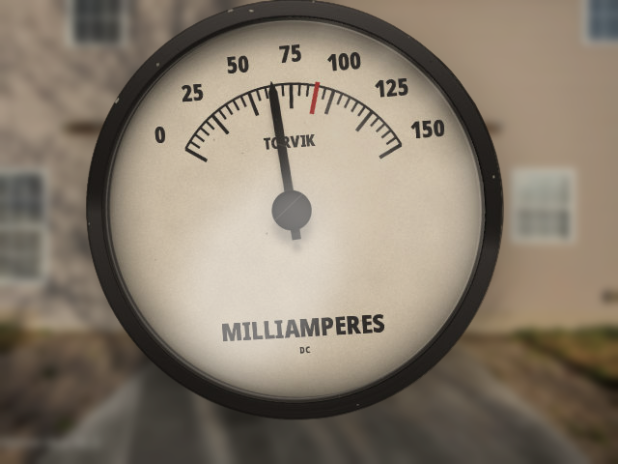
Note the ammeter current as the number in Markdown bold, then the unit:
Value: **65** mA
